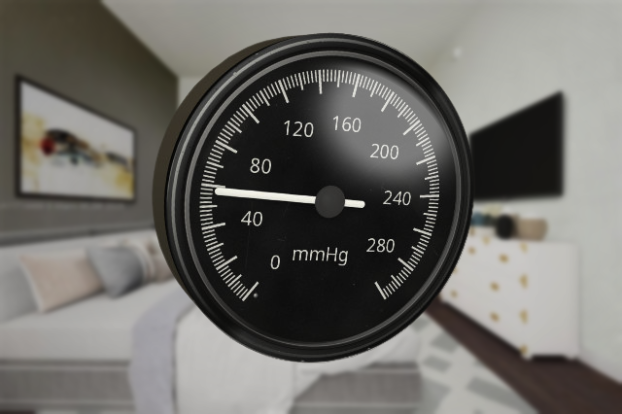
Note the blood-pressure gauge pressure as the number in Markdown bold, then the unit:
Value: **58** mmHg
